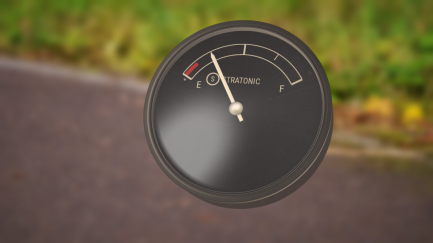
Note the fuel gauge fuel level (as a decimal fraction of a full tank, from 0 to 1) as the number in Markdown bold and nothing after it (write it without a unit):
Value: **0.25**
